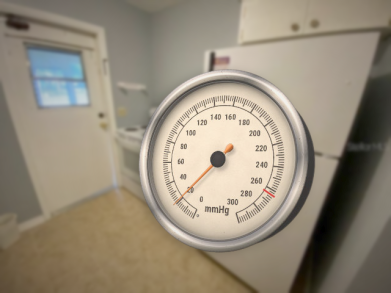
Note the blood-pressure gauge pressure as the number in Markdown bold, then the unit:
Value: **20** mmHg
